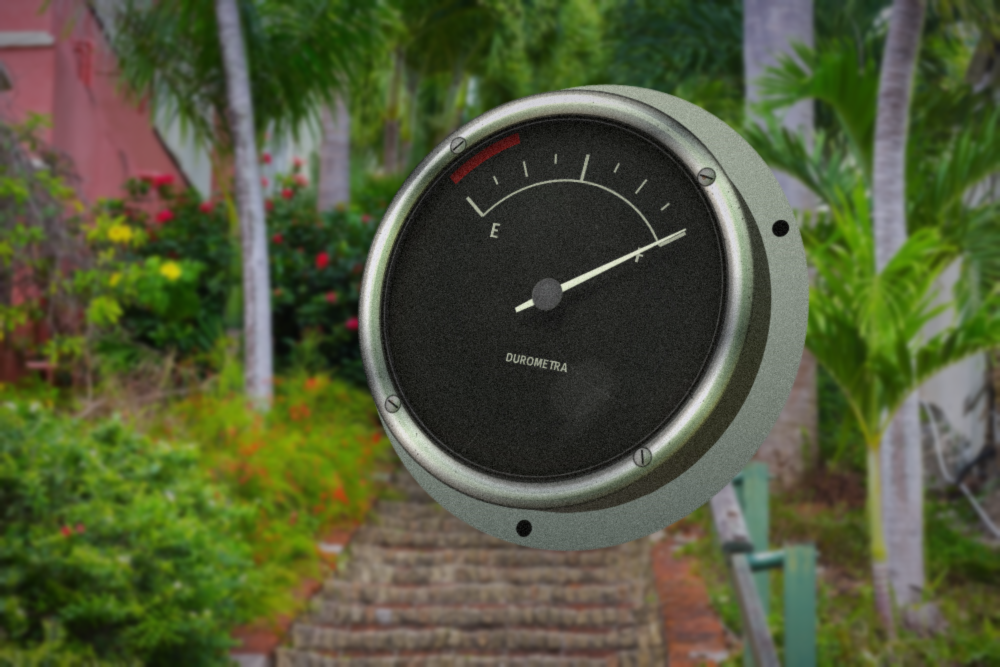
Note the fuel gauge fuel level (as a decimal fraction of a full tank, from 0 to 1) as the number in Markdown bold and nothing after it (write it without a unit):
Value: **1**
